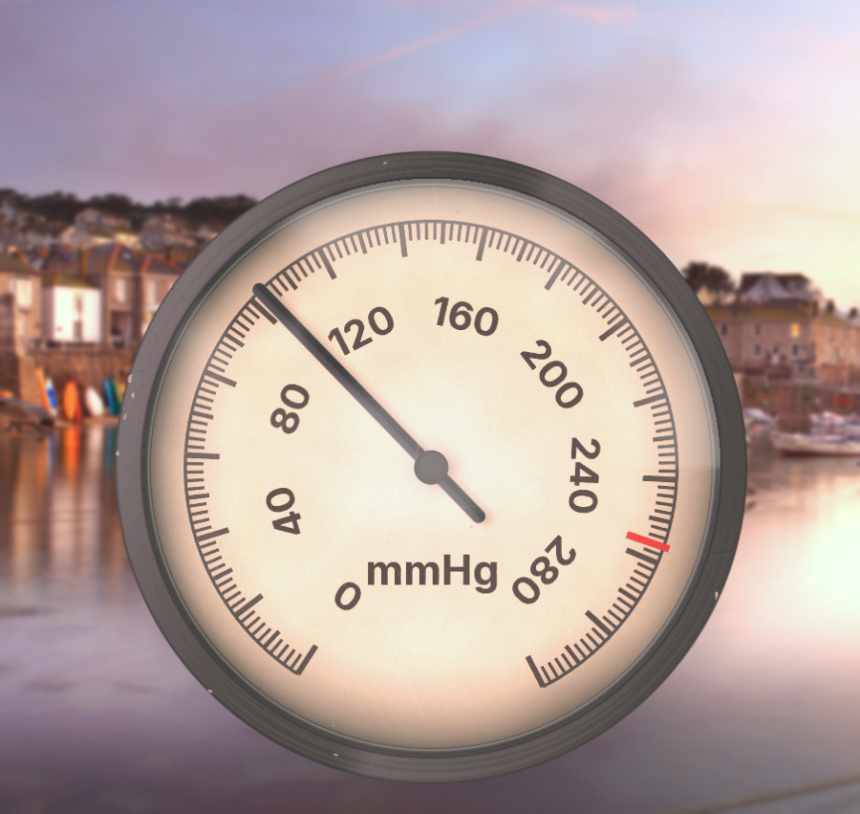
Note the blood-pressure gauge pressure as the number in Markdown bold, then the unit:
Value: **103** mmHg
